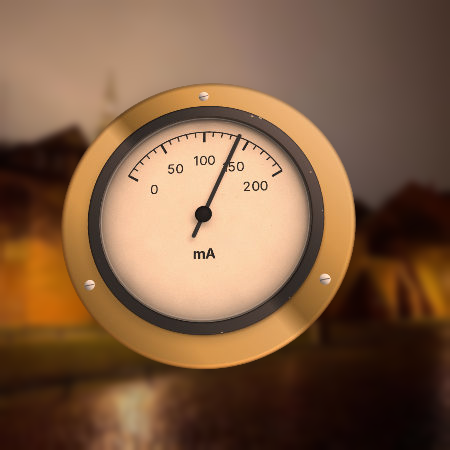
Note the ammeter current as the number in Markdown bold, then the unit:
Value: **140** mA
